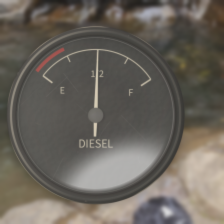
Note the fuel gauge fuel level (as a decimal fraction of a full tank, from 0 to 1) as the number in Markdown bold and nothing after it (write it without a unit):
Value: **0.5**
